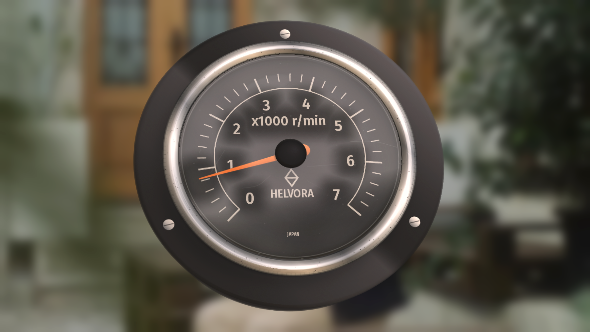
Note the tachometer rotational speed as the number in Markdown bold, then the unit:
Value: **800** rpm
